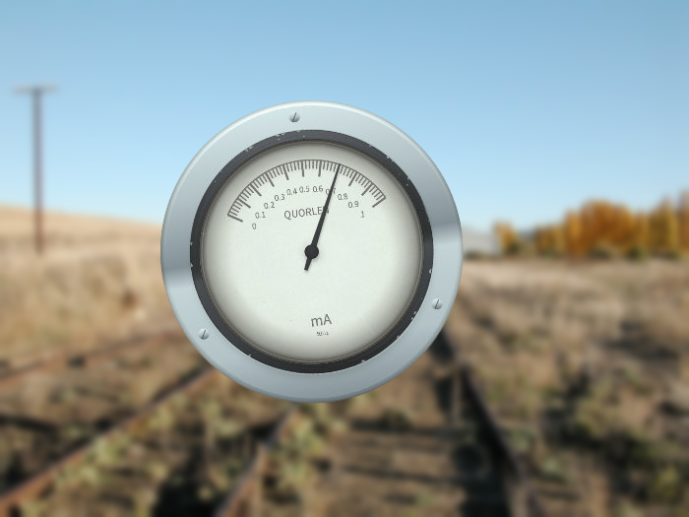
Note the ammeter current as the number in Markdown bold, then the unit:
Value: **0.7** mA
